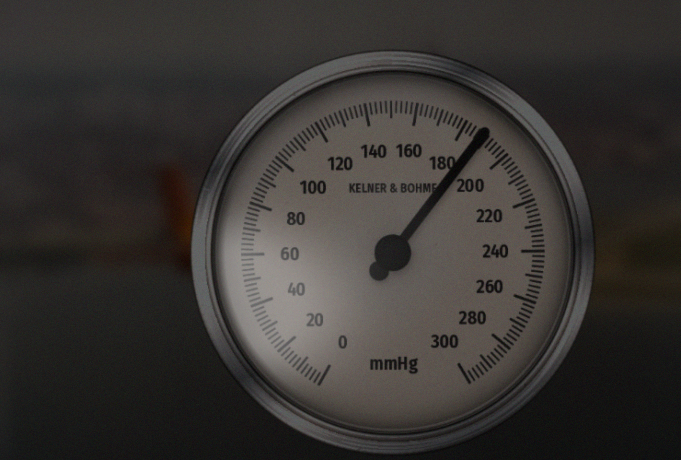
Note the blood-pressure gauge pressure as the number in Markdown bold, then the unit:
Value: **188** mmHg
